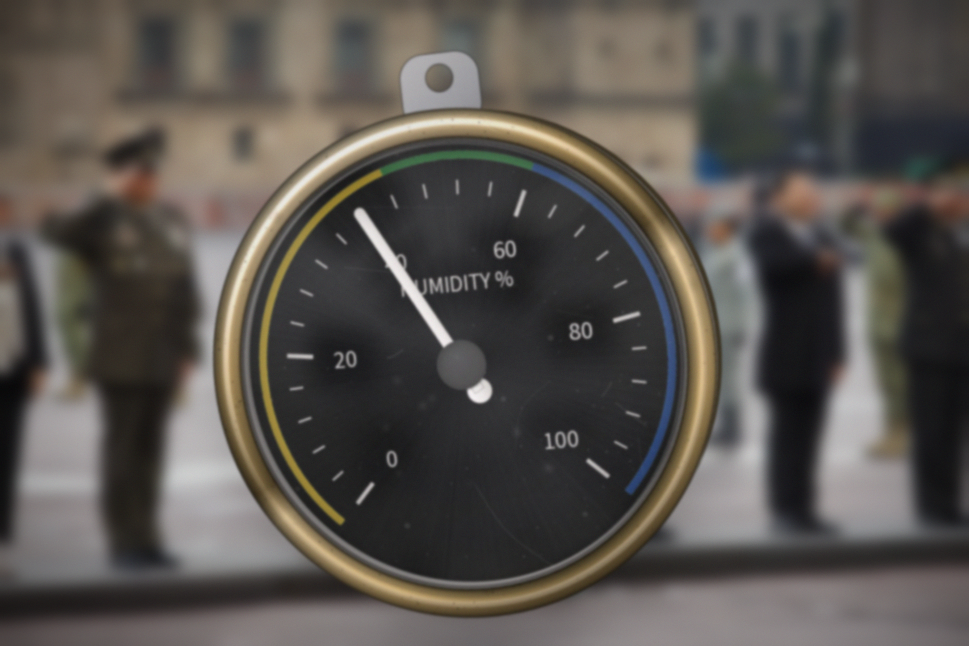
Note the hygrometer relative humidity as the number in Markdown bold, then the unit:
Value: **40** %
